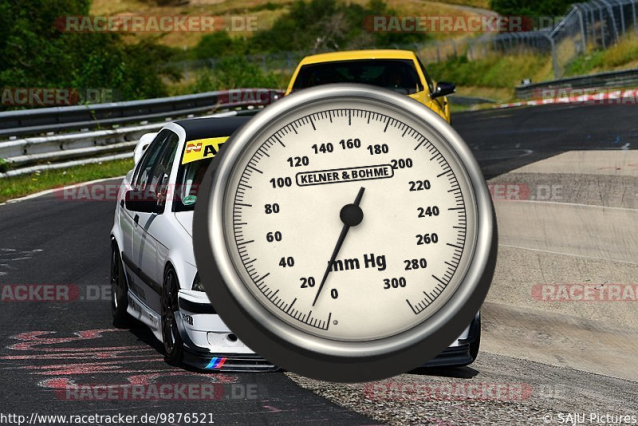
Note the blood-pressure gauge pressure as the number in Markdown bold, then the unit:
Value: **10** mmHg
